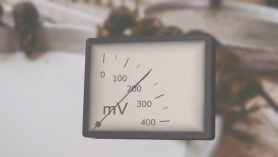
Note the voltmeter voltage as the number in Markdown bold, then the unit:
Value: **200** mV
